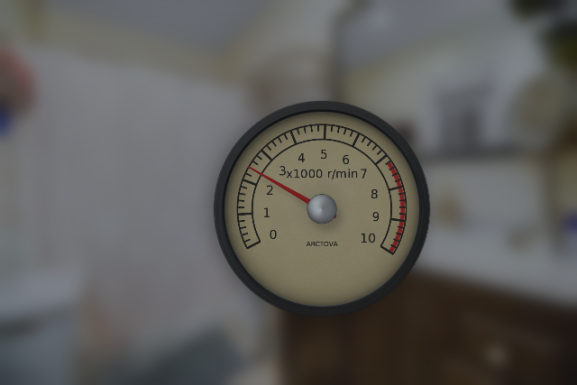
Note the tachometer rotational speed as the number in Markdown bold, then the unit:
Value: **2400** rpm
